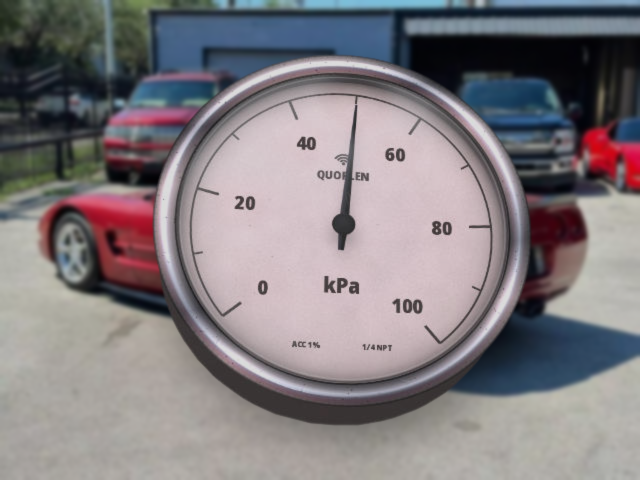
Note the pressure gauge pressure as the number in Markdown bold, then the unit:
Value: **50** kPa
